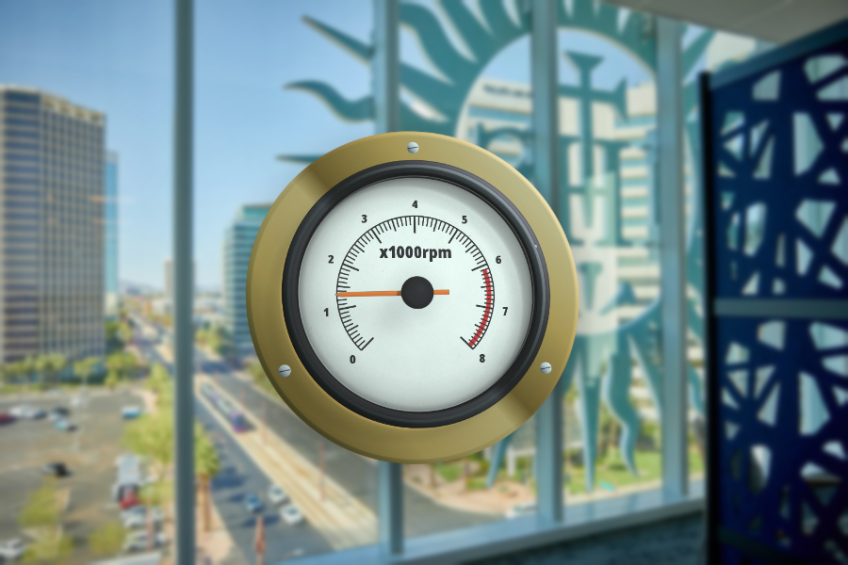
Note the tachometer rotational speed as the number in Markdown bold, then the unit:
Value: **1300** rpm
